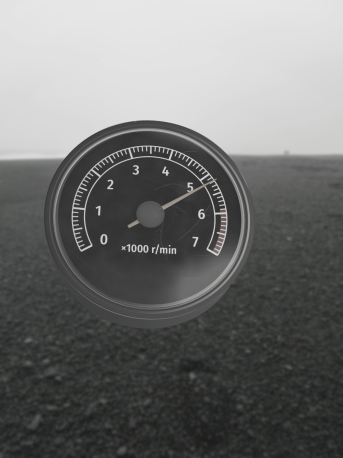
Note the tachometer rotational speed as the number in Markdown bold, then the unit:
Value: **5200** rpm
